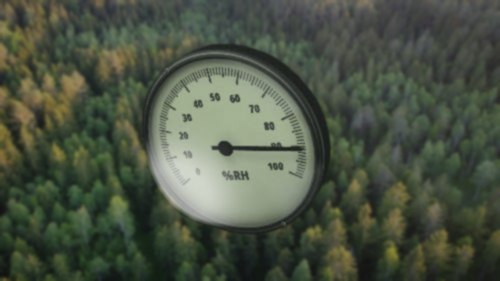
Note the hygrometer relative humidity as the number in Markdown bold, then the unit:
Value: **90** %
